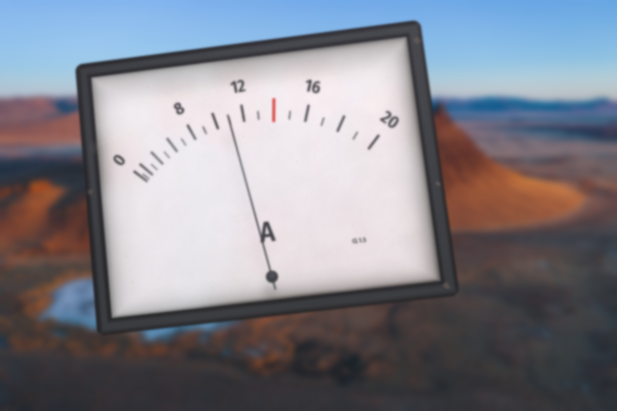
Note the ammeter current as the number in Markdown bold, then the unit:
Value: **11** A
